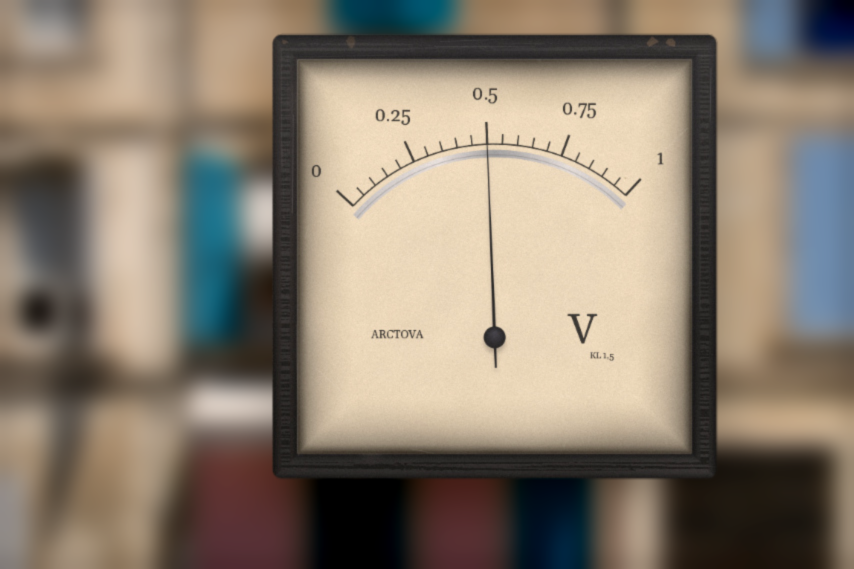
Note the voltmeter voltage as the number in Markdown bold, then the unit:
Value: **0.5** V
